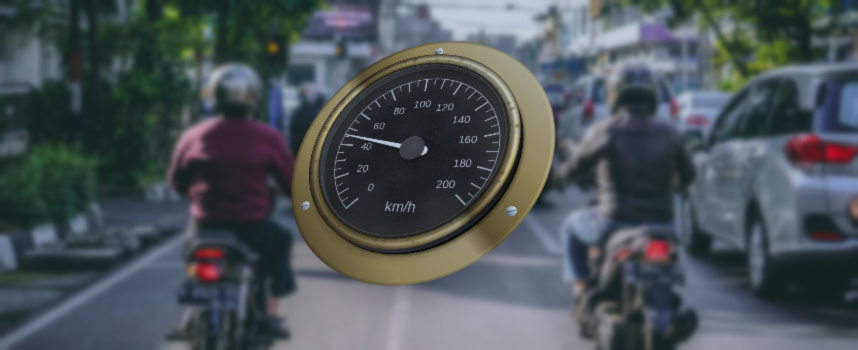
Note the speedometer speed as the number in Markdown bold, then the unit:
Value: **45** km/h
